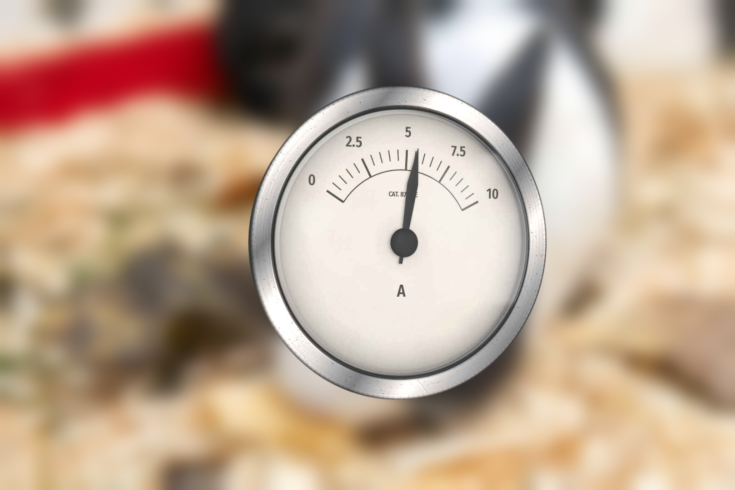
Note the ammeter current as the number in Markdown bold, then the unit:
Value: **5.5** A
